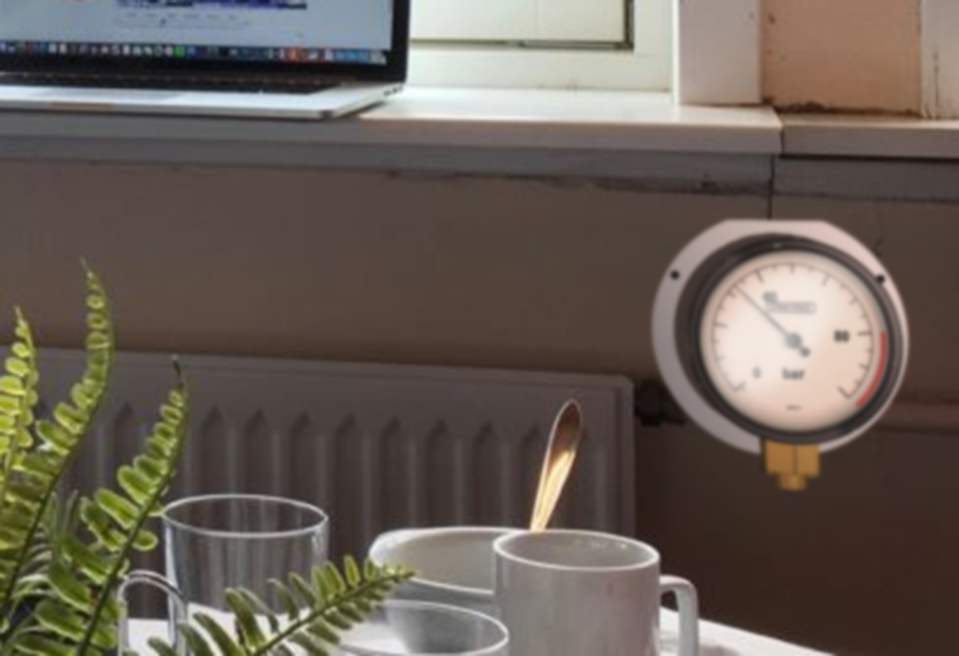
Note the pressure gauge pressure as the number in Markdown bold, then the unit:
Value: **32.5** bar
